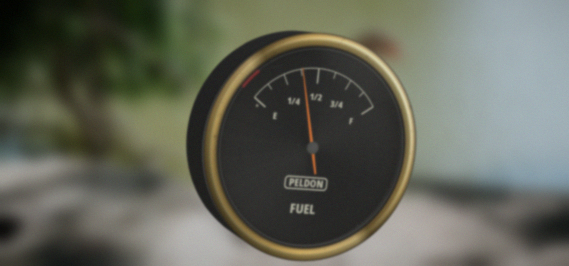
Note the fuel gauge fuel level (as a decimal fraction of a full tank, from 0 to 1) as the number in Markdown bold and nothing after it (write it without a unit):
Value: **0.375**
